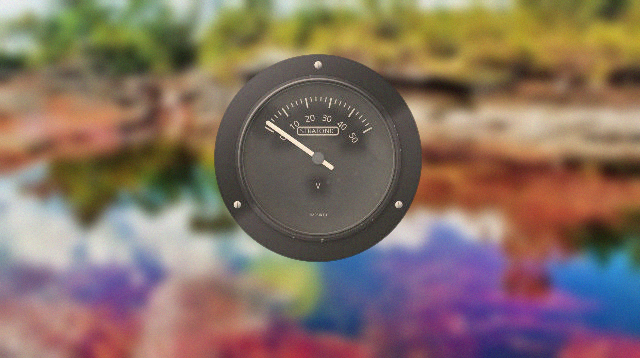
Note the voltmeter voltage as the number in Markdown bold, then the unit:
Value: **2** V
